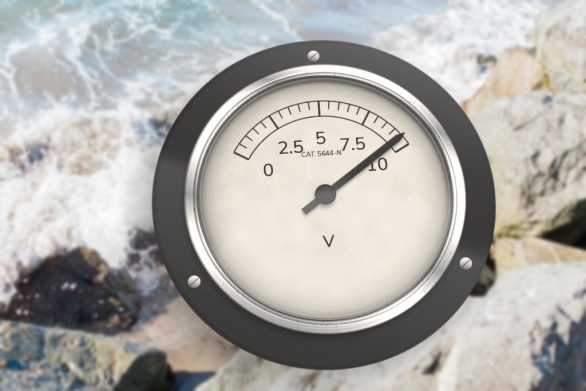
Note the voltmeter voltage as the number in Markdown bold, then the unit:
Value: **9.5** V
